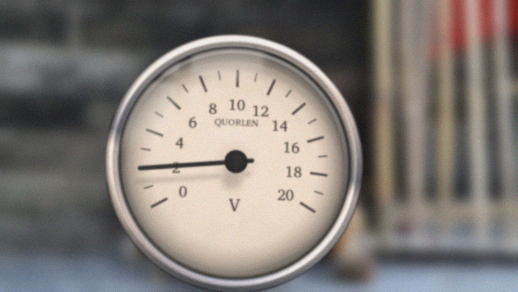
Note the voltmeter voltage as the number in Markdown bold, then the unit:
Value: **2** V
